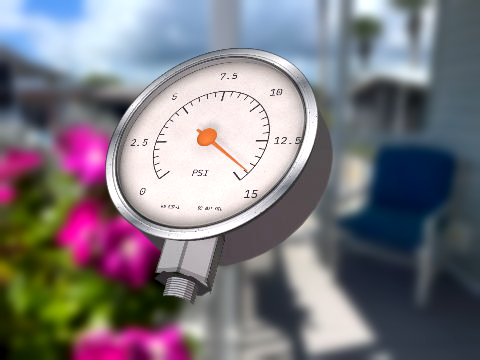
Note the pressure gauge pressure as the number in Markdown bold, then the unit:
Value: **14.5** psi
